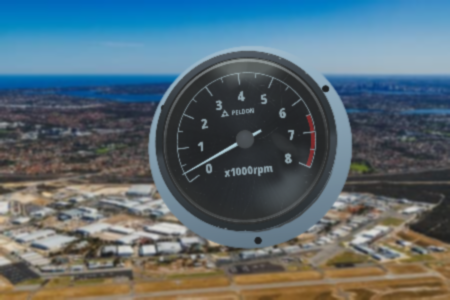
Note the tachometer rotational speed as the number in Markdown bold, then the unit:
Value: **250** rpm
